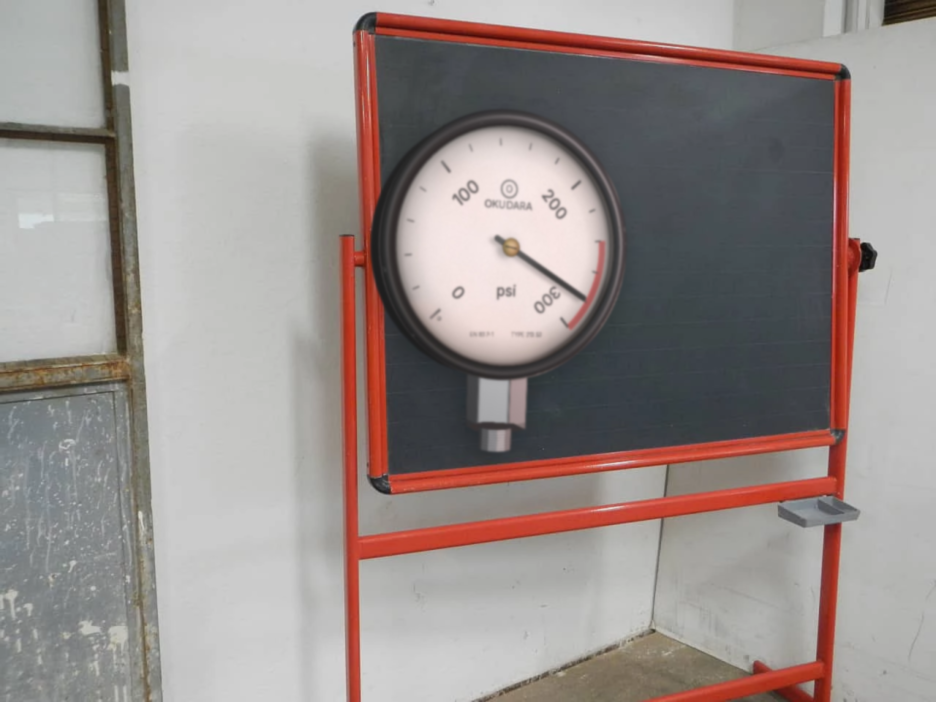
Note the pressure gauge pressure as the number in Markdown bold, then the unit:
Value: **280** psi
